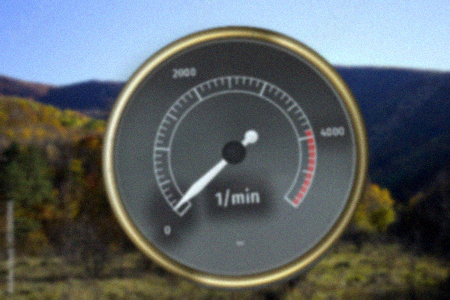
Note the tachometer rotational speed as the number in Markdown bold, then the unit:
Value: **100** rpm
